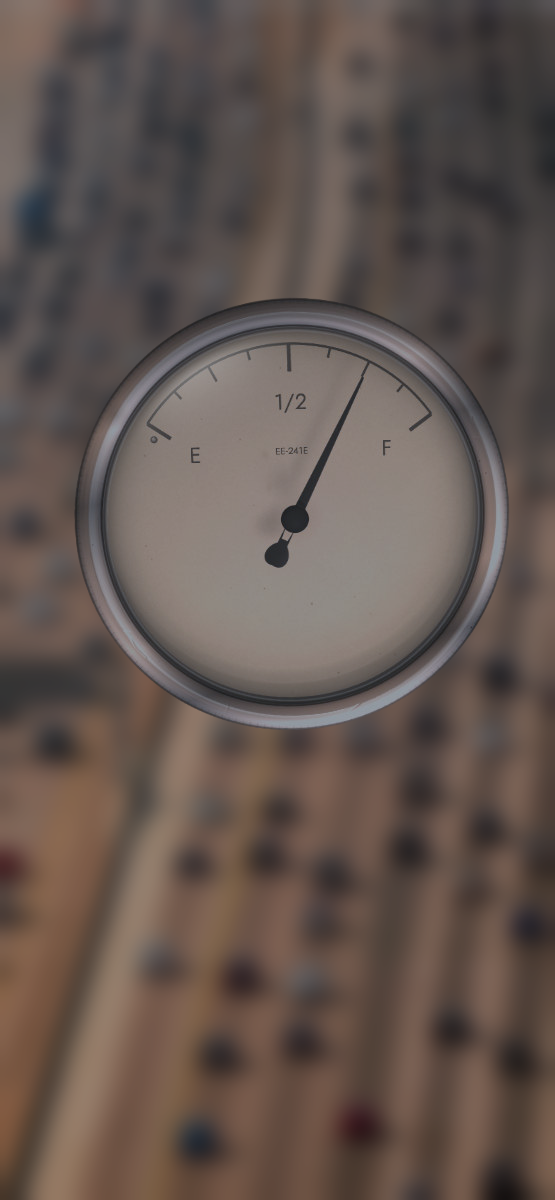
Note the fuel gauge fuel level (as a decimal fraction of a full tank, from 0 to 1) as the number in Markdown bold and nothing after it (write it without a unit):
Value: **0.75**
